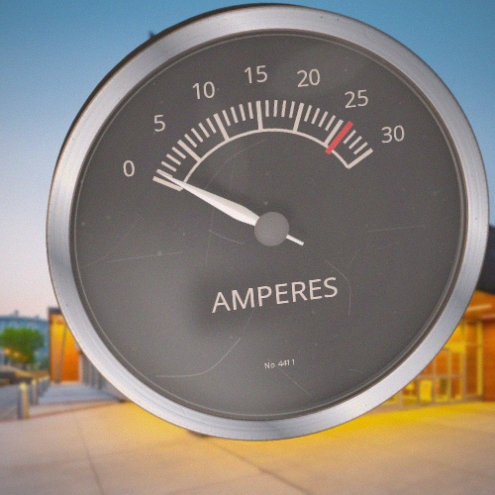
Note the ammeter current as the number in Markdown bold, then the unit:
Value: **1** A
